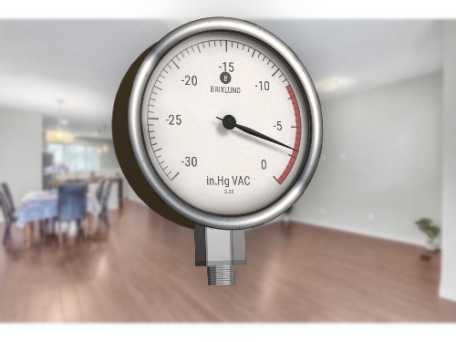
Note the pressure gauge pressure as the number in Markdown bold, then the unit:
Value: **-3** inHg
